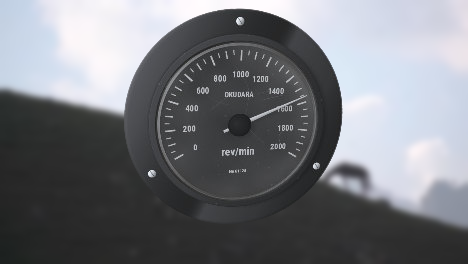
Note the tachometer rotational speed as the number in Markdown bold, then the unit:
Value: **1550** rpm
